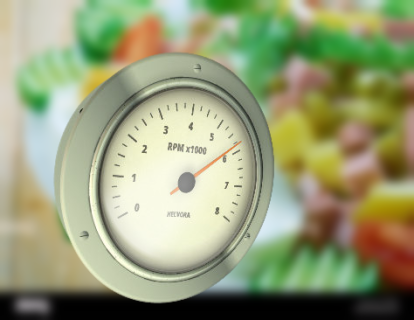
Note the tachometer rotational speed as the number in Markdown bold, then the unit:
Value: **5750** rpm
